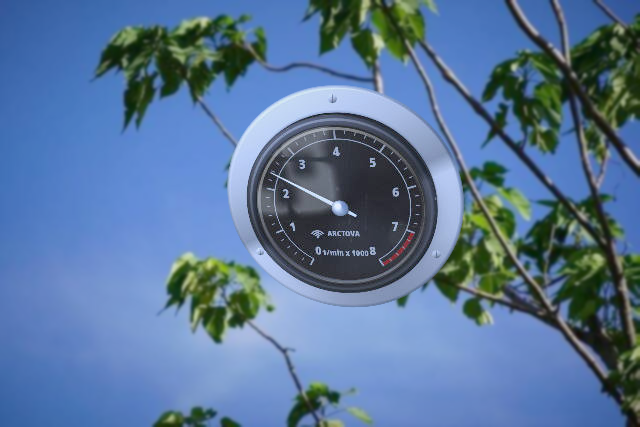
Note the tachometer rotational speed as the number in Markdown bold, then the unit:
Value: **2400** rpm
